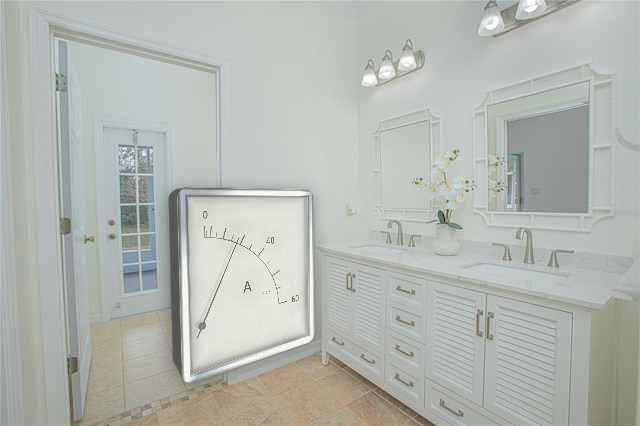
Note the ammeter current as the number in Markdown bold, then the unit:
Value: **27.5** A
